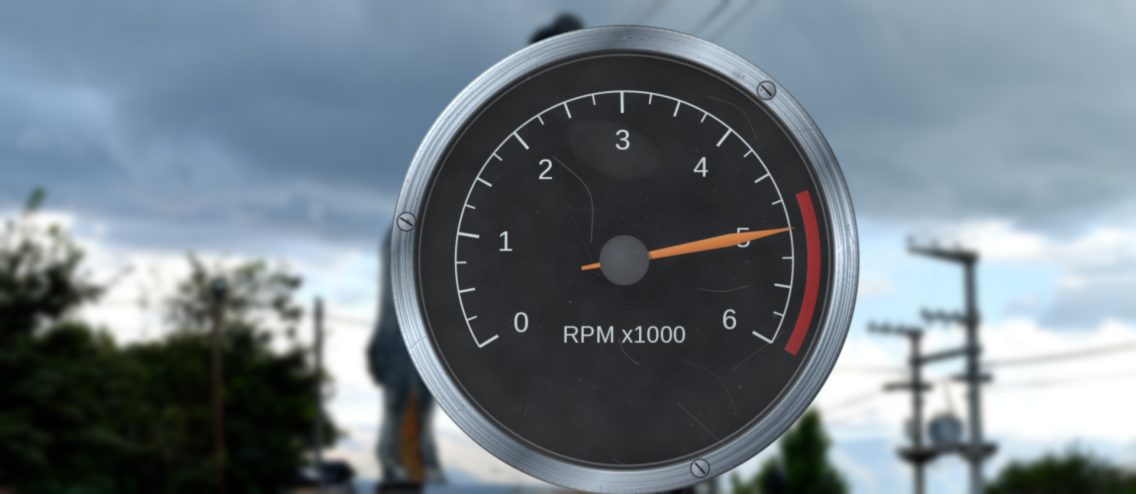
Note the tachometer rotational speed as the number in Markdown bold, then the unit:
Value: **5000** rpm
